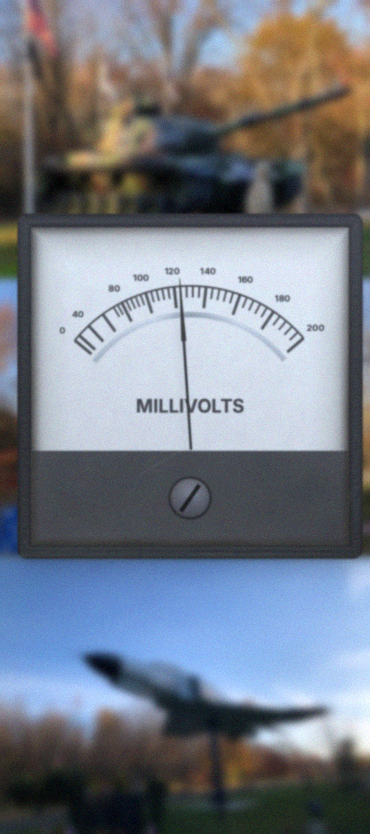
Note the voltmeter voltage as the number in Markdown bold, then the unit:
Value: **124** mV
